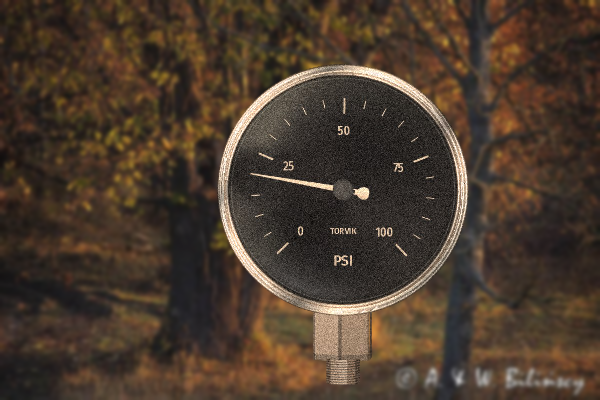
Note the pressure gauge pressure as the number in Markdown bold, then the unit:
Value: **20** psi
